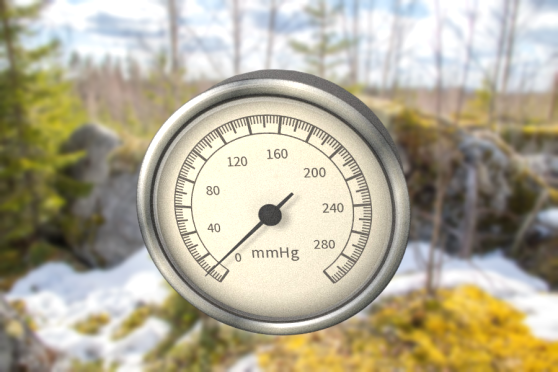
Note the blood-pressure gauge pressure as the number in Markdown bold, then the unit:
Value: **10** mmHg
